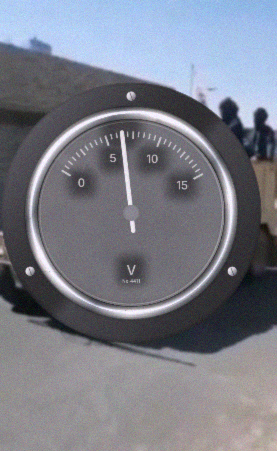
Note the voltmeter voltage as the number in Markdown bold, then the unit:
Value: **6.5** V
